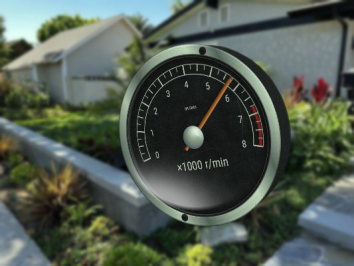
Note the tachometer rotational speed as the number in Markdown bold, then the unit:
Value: **5750** rpm
